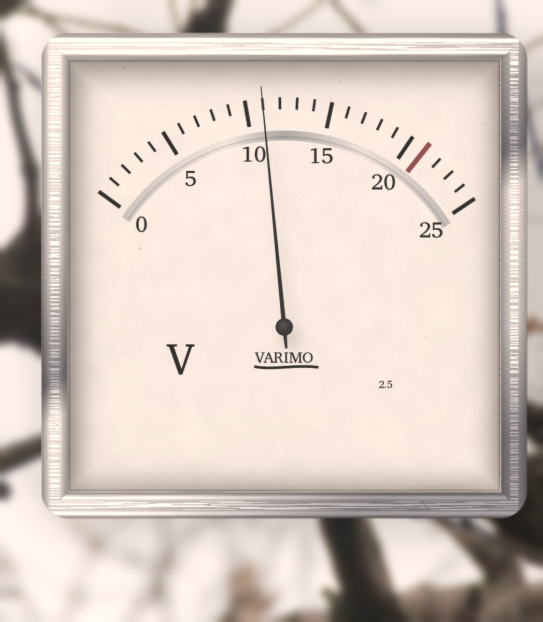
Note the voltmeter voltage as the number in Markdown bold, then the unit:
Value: **11** V
